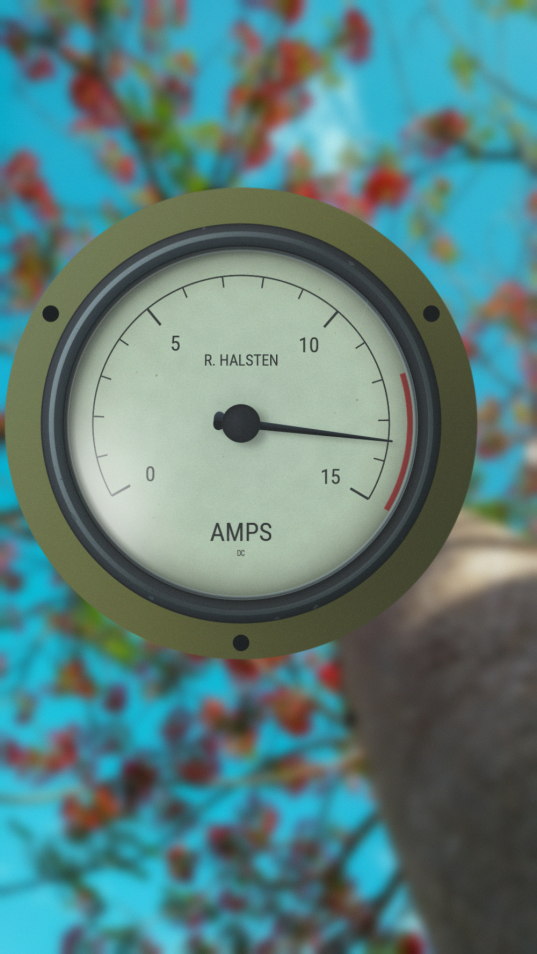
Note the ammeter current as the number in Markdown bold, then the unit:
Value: **13.5** A
